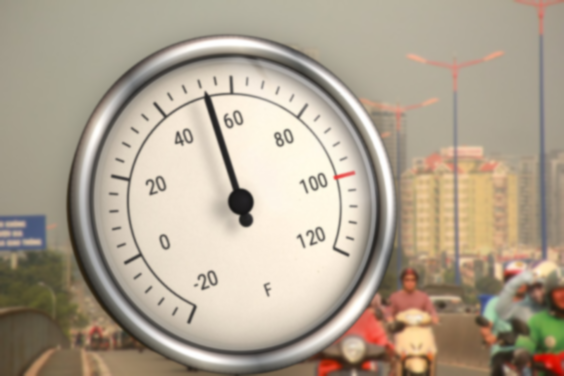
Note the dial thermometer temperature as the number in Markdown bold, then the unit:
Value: **52** °F
